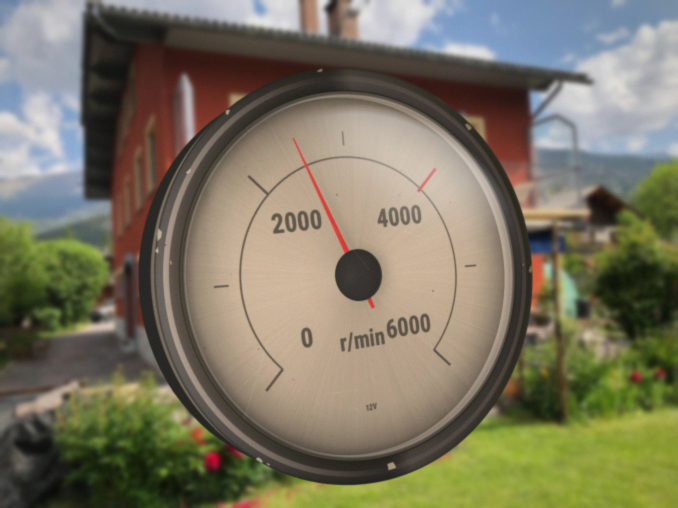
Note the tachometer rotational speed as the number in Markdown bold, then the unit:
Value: **2500** rpm
